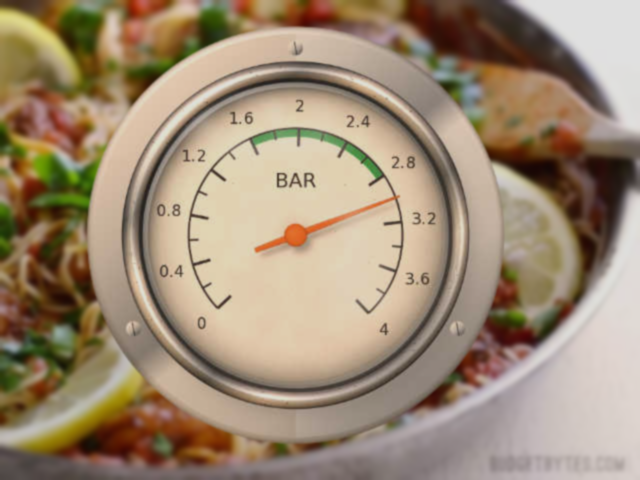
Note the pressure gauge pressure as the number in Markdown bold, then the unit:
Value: **3** bar
